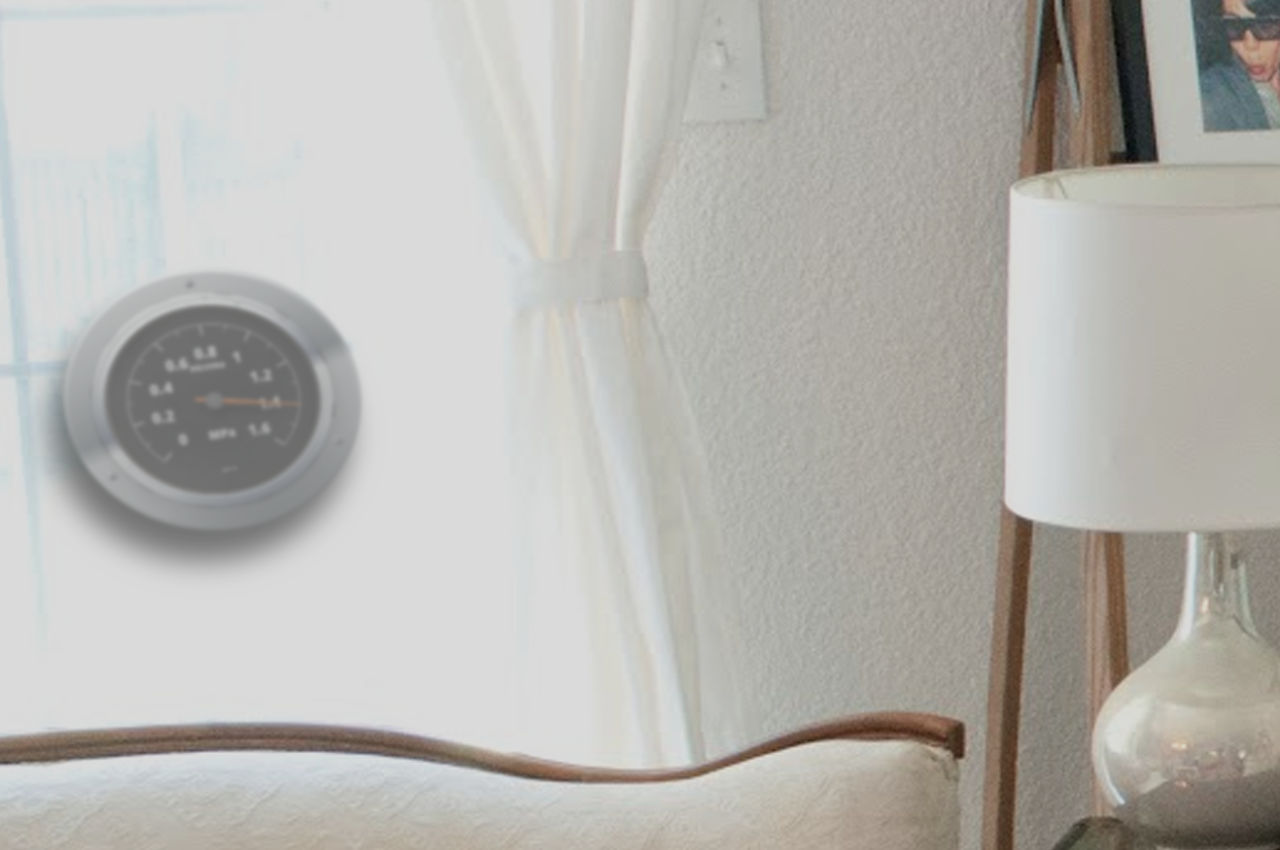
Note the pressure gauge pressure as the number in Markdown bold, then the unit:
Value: **1.4** MPa
